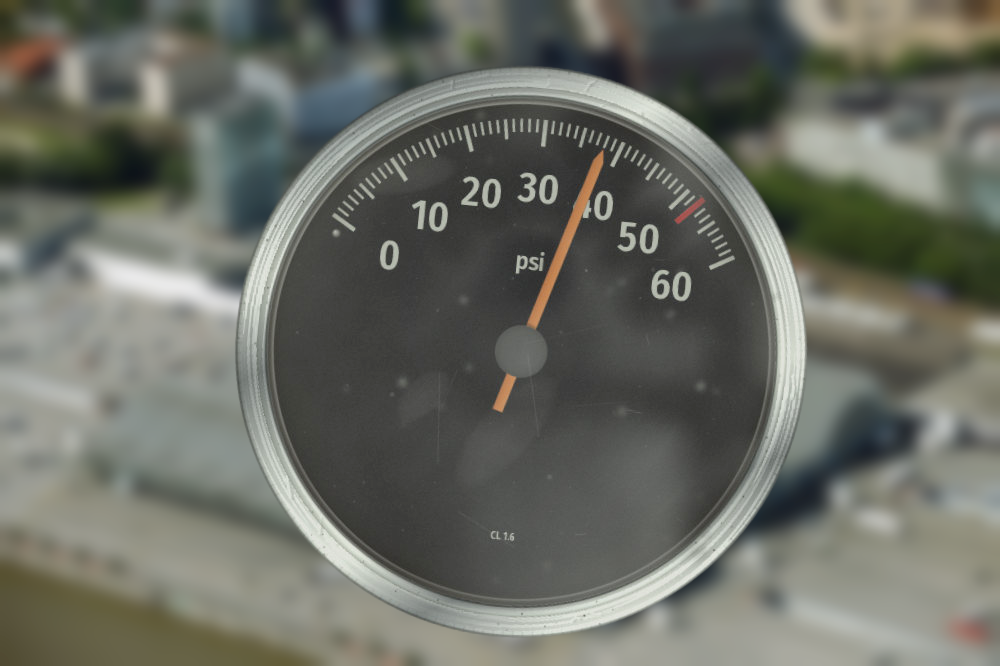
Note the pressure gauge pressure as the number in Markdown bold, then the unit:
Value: **38** psi
